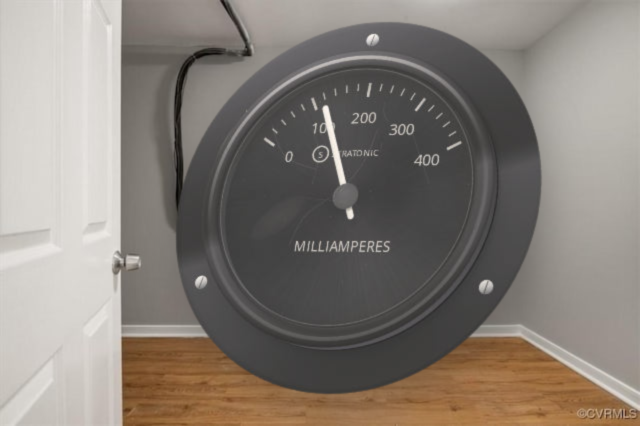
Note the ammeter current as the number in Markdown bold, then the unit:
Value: **120** mA
